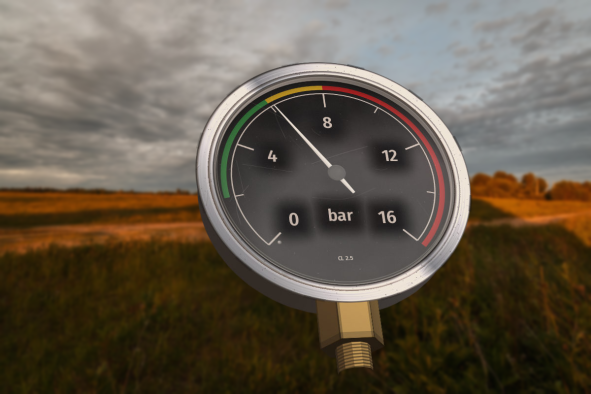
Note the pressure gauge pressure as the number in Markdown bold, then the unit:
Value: **6** bar
